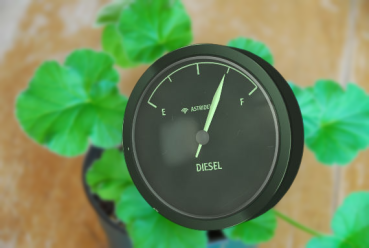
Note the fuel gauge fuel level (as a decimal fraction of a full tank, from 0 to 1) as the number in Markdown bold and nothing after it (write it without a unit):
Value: **0.75**
